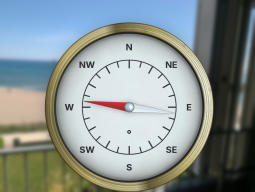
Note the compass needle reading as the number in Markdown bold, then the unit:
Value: **277.5** °
